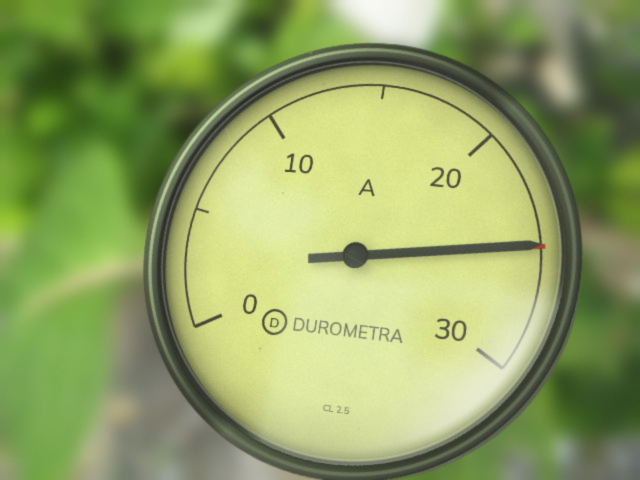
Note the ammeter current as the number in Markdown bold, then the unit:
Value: **25** A
